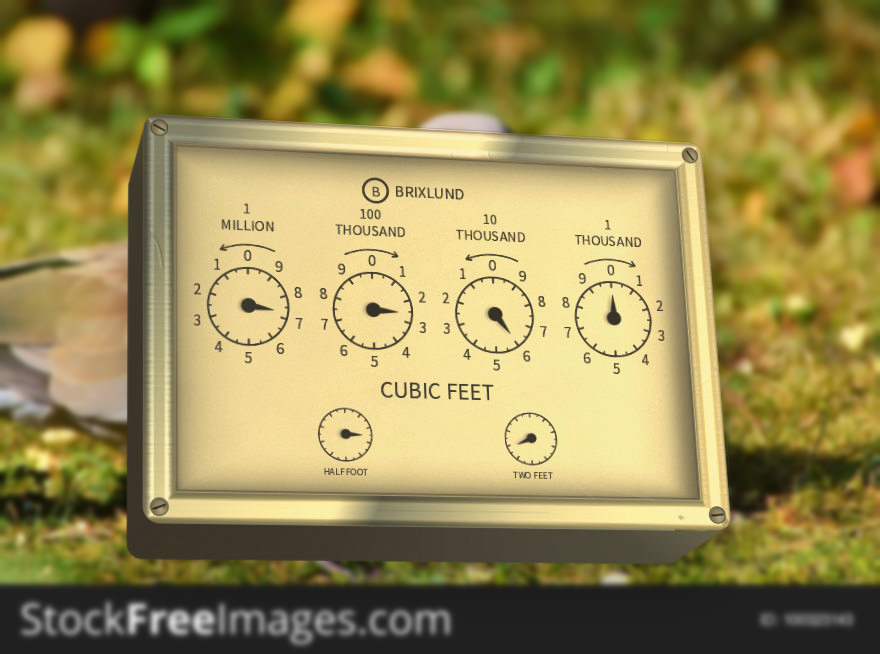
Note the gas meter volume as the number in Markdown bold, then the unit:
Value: **726000** ft³
